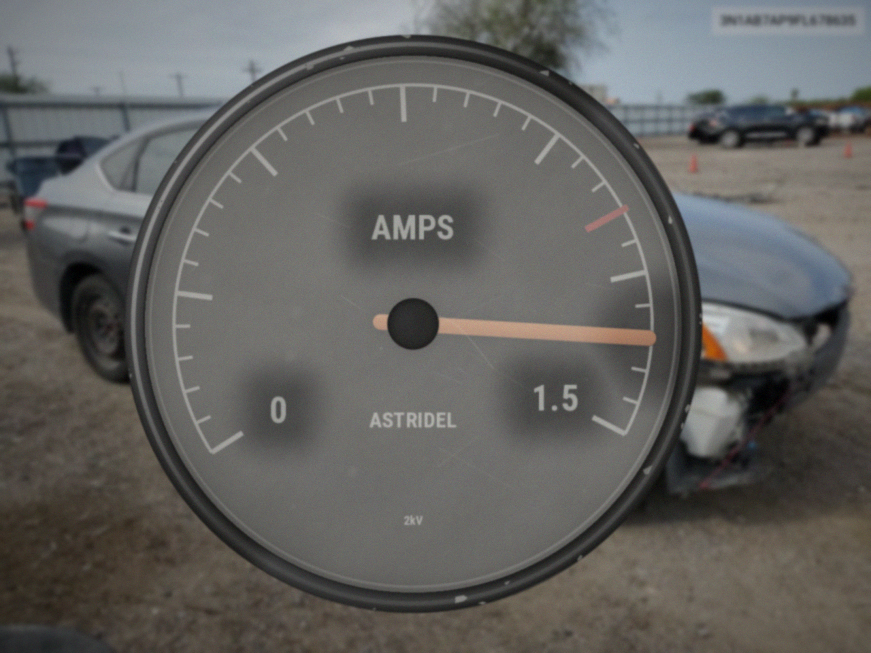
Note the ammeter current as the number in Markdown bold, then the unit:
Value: **1.35** A
